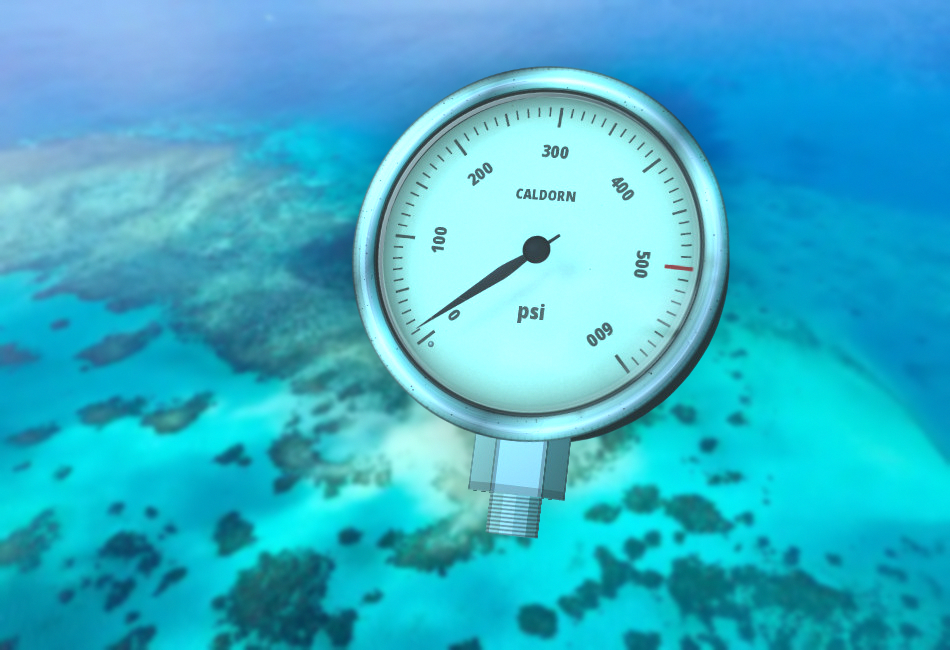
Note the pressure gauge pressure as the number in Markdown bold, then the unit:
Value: **10** psi
